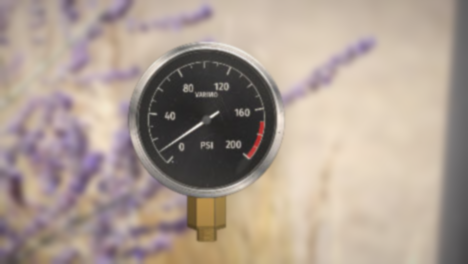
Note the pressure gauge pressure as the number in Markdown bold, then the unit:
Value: **10** psi
